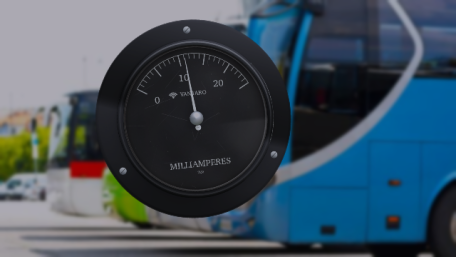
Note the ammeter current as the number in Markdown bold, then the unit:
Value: **11** mA
